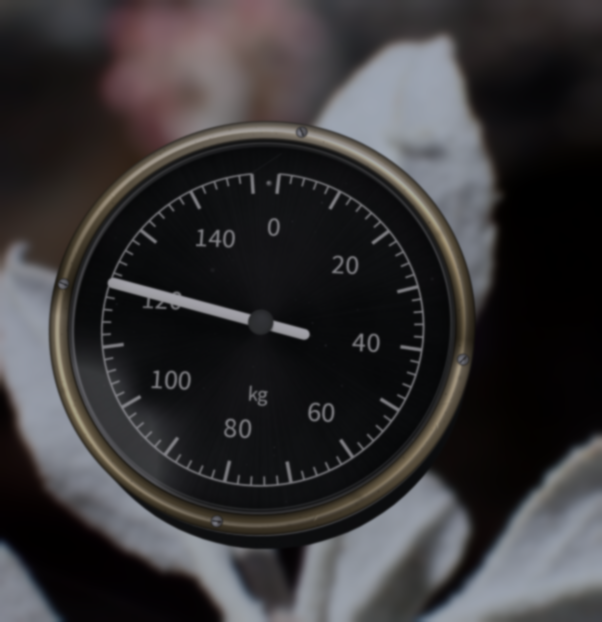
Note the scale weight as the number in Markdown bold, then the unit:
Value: **120** kg
